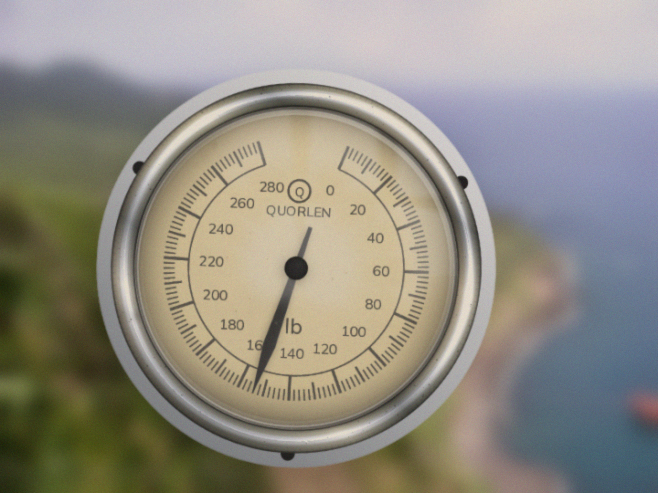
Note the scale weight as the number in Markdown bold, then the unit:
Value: **154** lb
